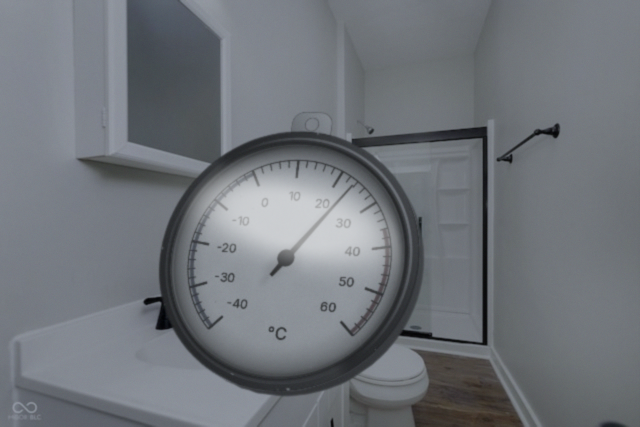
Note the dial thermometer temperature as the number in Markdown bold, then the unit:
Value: **24** °C
